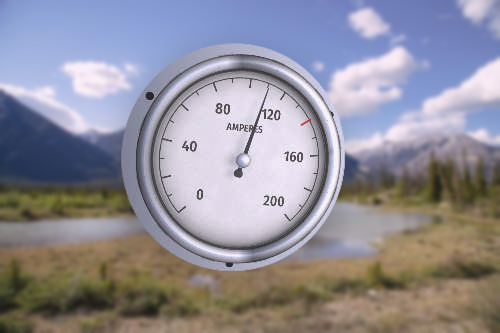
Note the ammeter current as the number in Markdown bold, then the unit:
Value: **110** A
